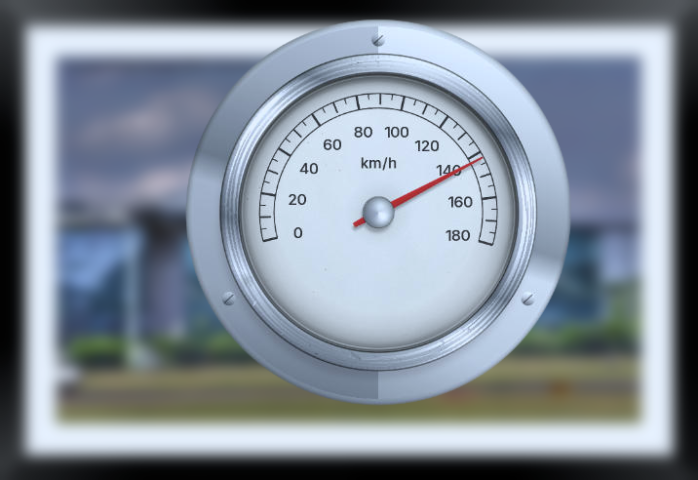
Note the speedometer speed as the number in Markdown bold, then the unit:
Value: **142.5** km/h
